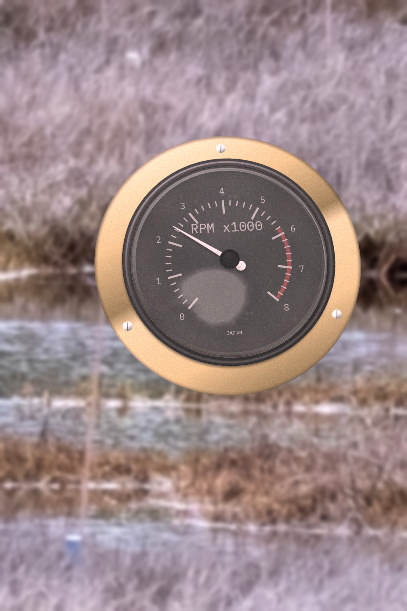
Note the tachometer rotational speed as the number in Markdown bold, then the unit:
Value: **2400** rpm
